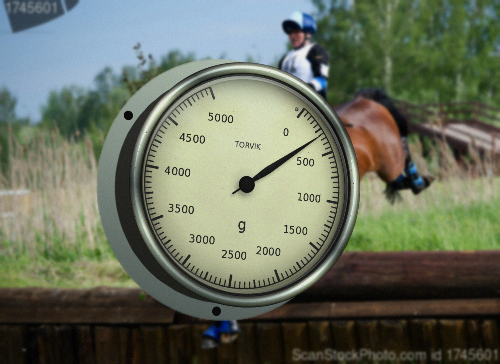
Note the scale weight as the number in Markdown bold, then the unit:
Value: **300** g
